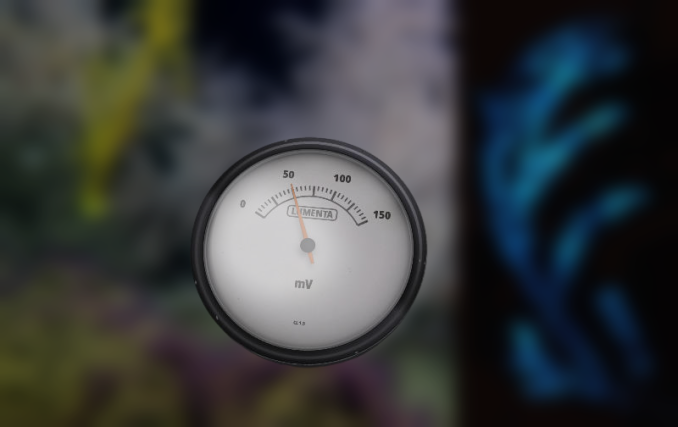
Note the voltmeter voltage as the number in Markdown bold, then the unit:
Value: **50** mV
